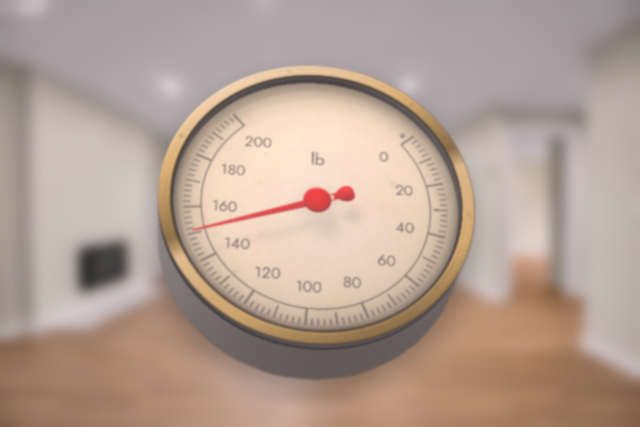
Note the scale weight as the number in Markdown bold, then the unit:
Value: **150** lb
